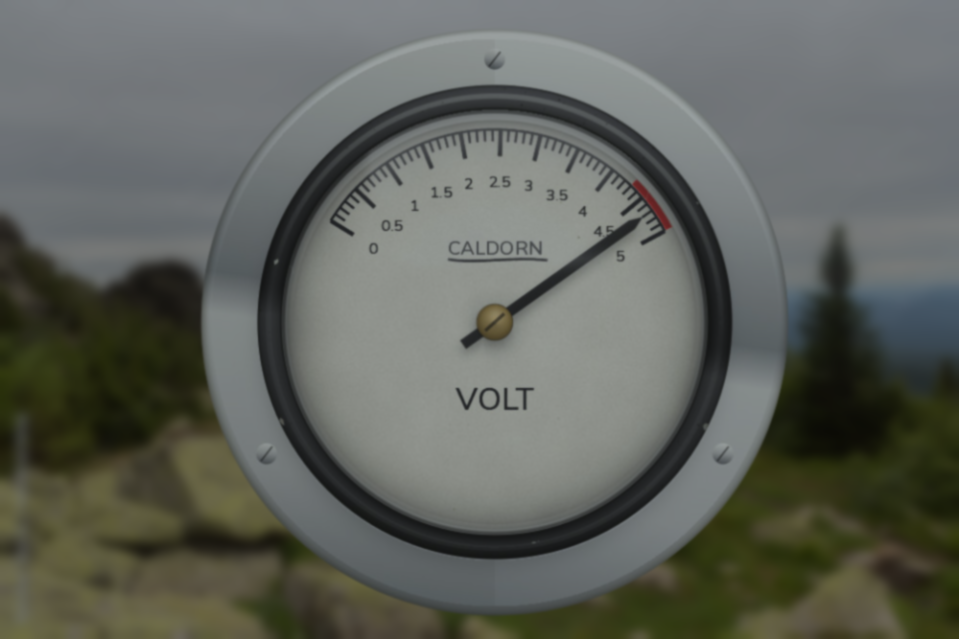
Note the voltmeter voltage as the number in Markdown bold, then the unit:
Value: **4.7** V
